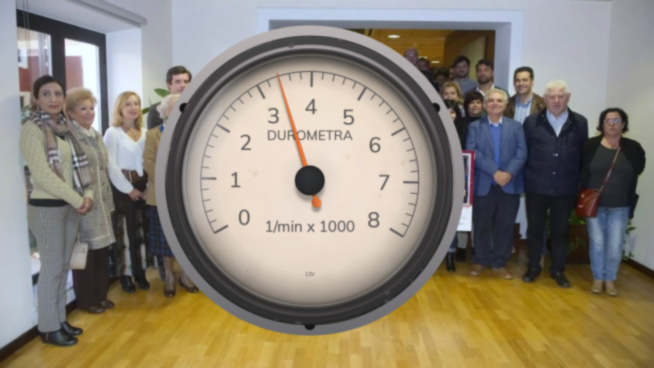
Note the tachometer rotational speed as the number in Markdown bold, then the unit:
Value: **3400** rpm
